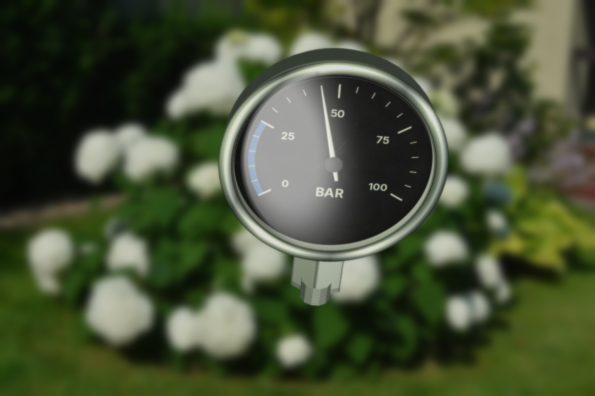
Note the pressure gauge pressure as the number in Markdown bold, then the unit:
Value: **45** bar
